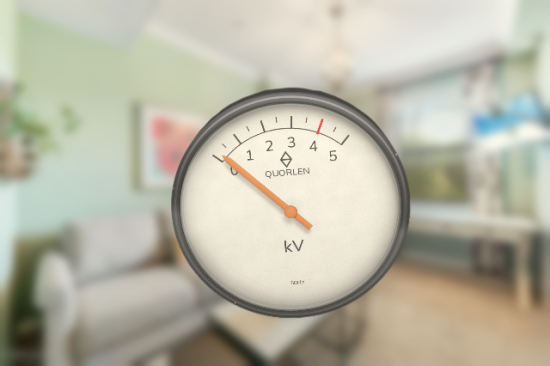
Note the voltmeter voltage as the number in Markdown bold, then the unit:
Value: **0.25** kV
